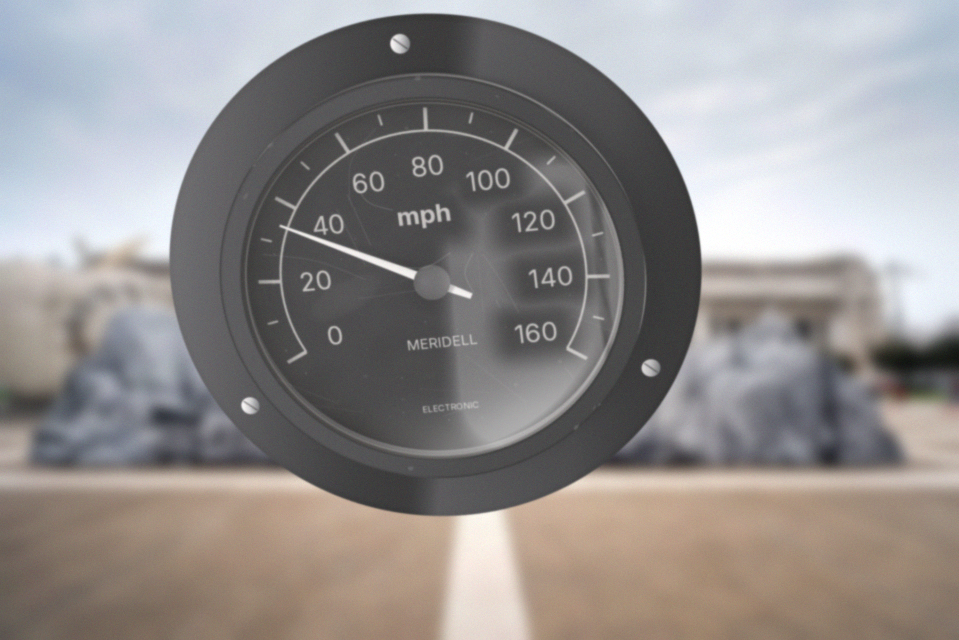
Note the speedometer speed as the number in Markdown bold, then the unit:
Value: **35** mph
